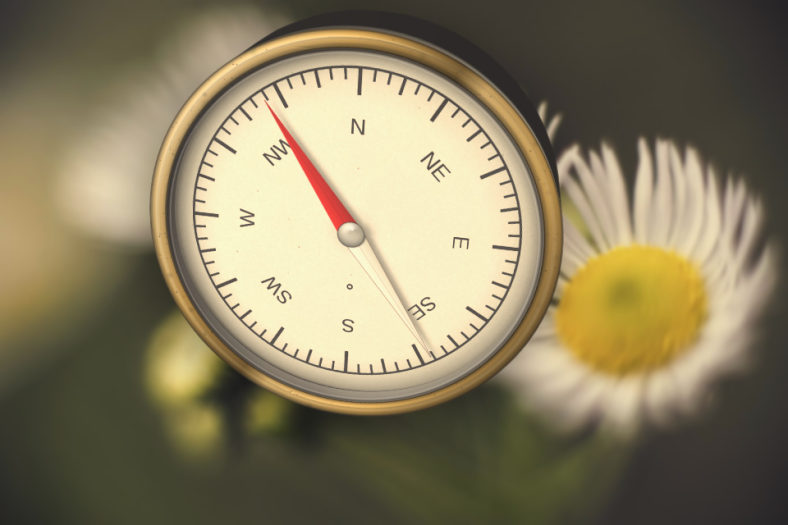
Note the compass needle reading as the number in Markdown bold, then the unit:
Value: **325** °
